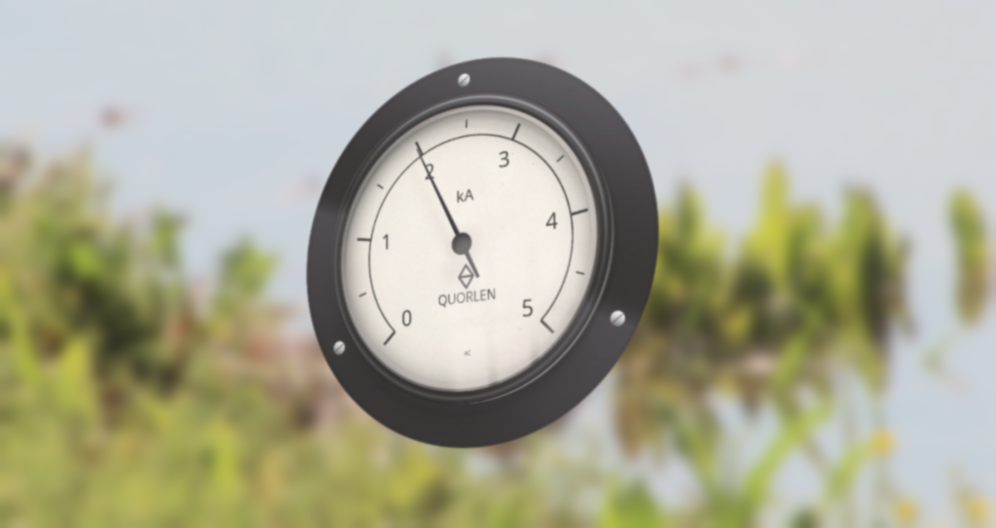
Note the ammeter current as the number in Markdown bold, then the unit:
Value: **2** kA
